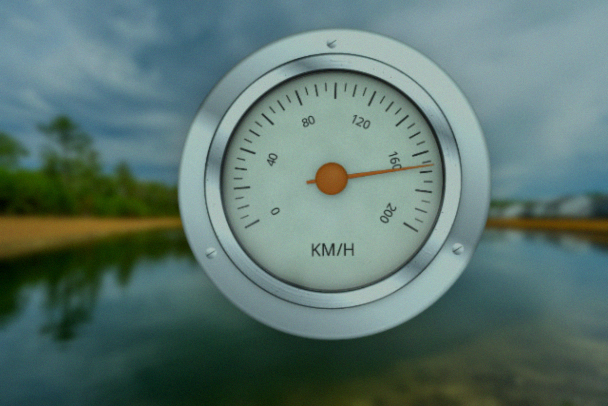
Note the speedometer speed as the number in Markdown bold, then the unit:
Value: **167.5** km/h
